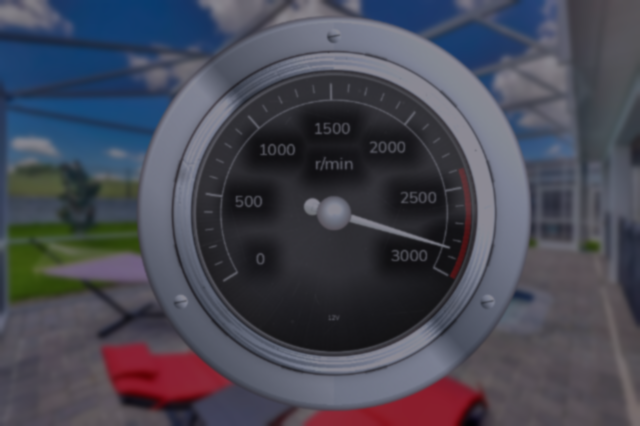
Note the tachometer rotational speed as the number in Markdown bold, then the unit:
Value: **2850** rpm
